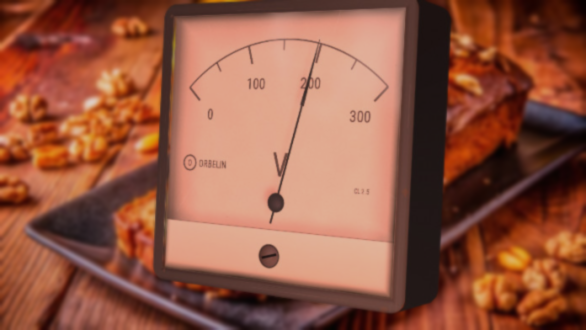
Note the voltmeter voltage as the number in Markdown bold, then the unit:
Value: **200** V
